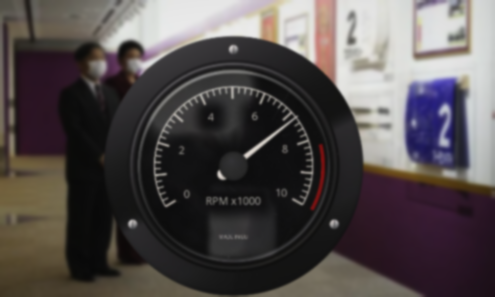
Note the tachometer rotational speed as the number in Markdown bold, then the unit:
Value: **7200** rpm
